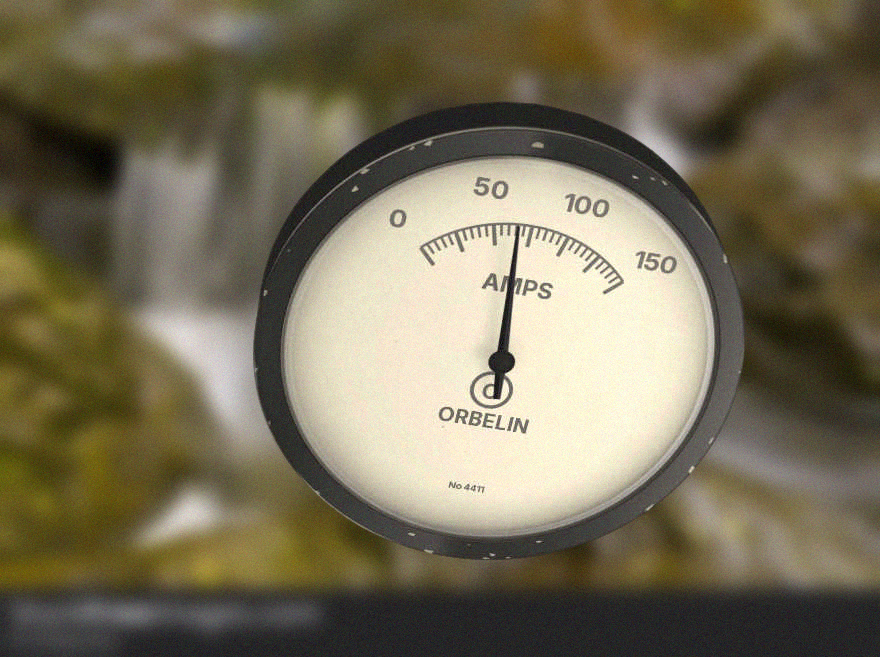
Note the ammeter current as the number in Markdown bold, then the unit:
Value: **65** A
